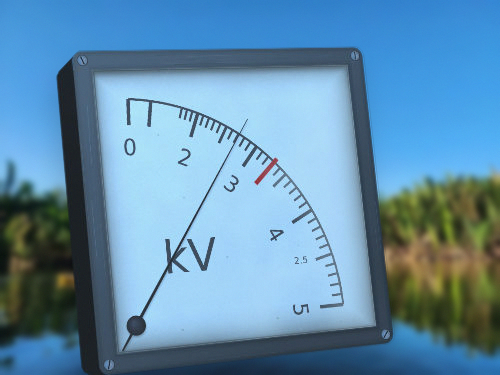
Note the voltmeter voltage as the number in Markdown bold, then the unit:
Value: **2.7** kV
